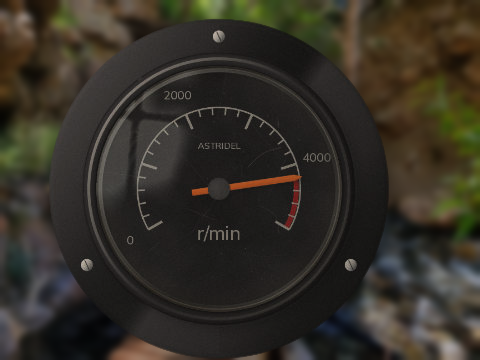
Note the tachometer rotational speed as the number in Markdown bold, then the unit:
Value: **4200** rpm
